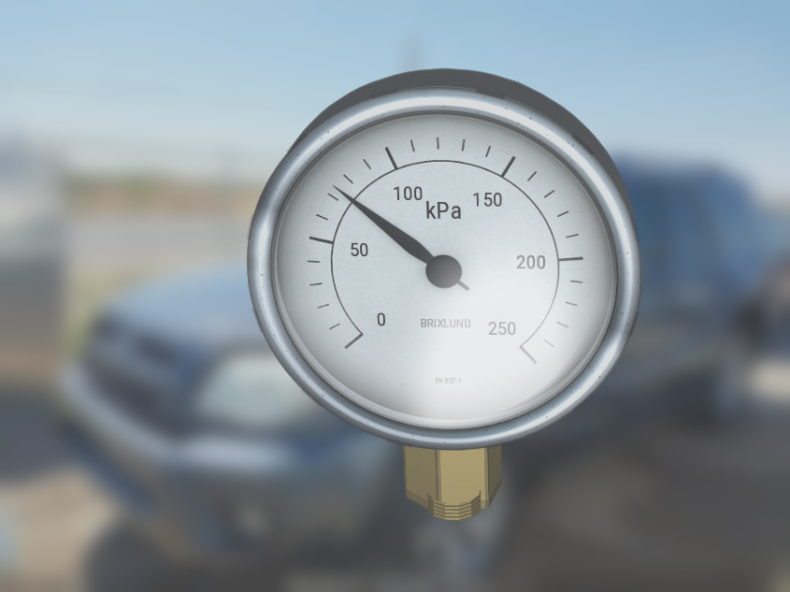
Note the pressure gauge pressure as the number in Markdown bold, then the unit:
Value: **75** kPa
